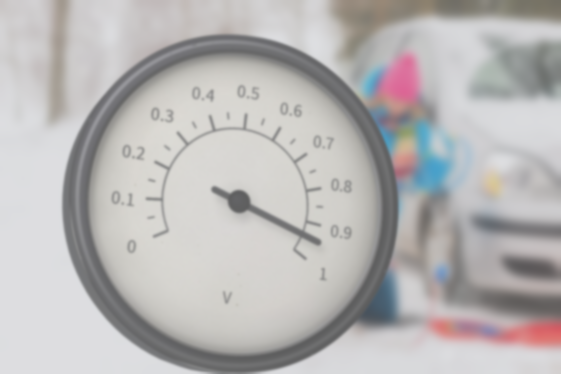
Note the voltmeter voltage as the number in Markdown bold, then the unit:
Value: **0.95** V
